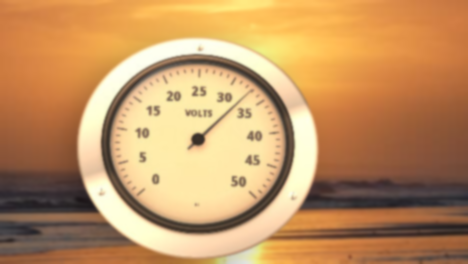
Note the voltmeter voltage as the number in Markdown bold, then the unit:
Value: **33** V
